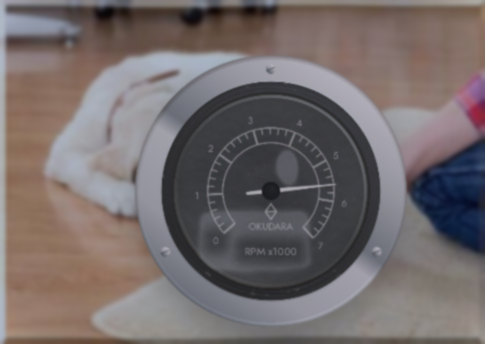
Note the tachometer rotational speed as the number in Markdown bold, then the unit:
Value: **5600** rpm
